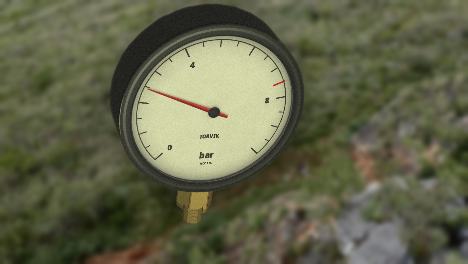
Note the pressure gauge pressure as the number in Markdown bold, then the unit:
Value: **2.5** bar
